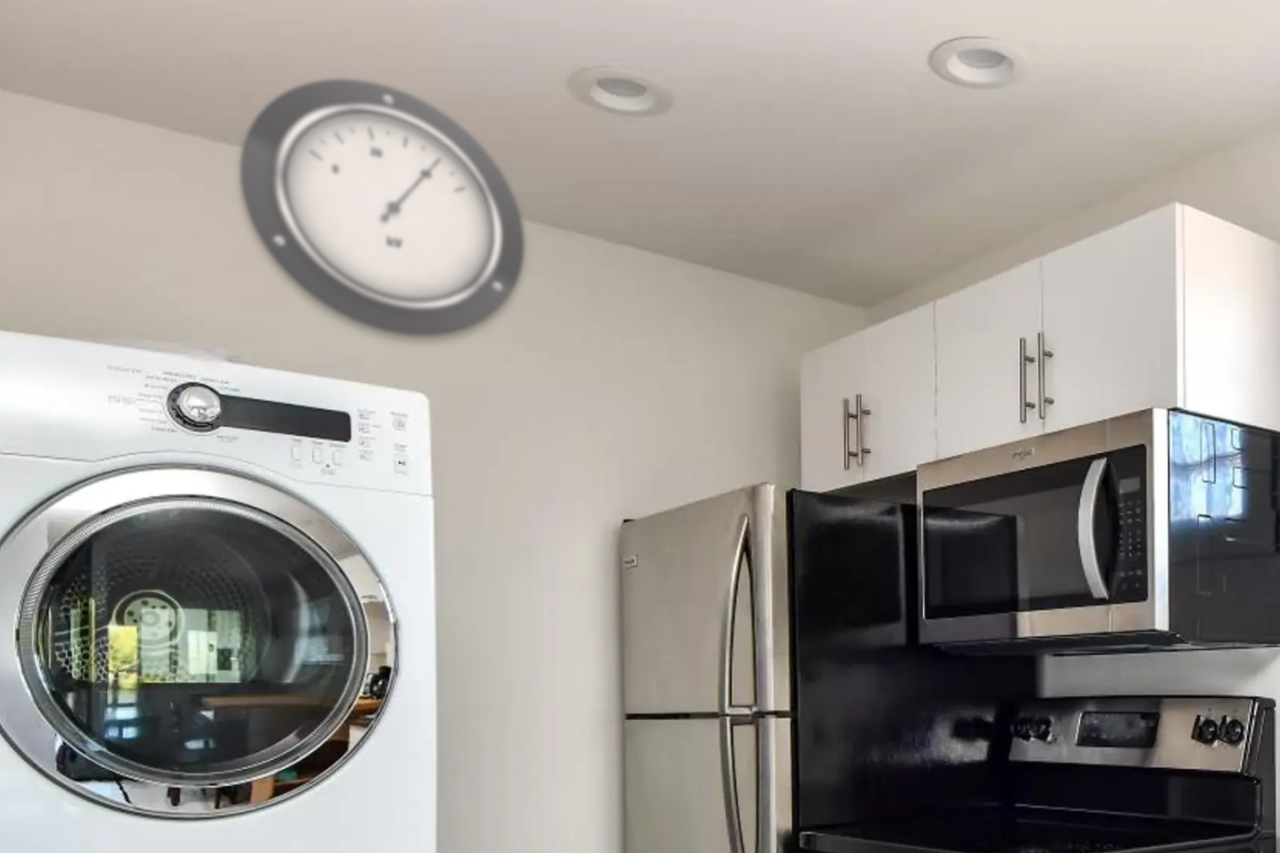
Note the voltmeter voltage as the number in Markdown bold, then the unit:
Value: **40** kV
